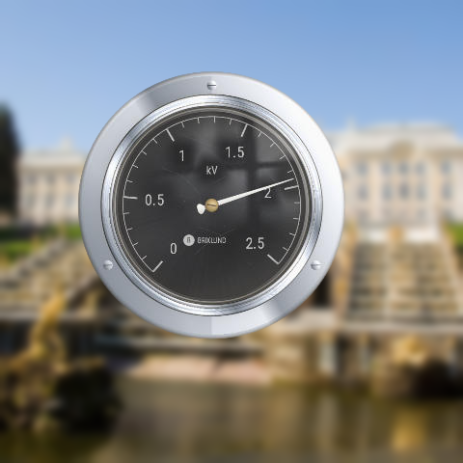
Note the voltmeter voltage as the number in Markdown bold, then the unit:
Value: **1.95** kV
